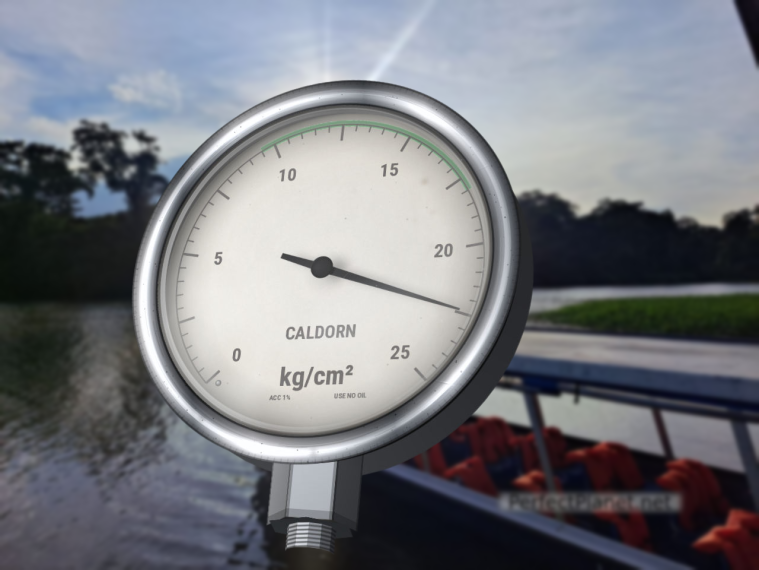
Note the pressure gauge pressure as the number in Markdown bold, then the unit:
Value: **22.5** kg/cm²
